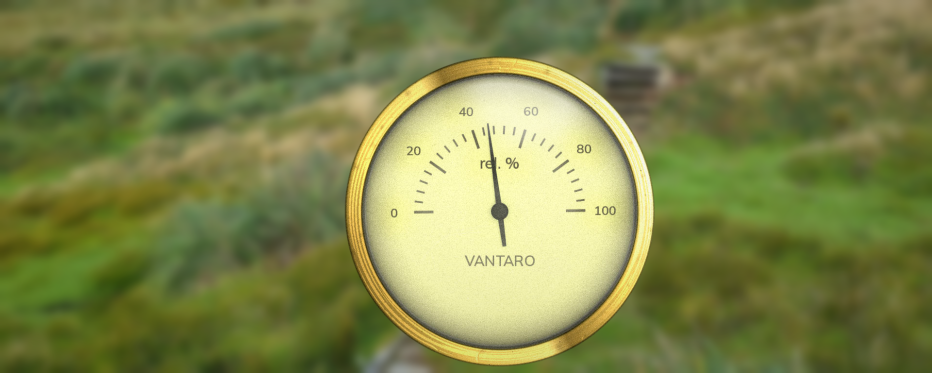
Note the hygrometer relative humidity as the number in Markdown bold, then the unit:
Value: **46** %
